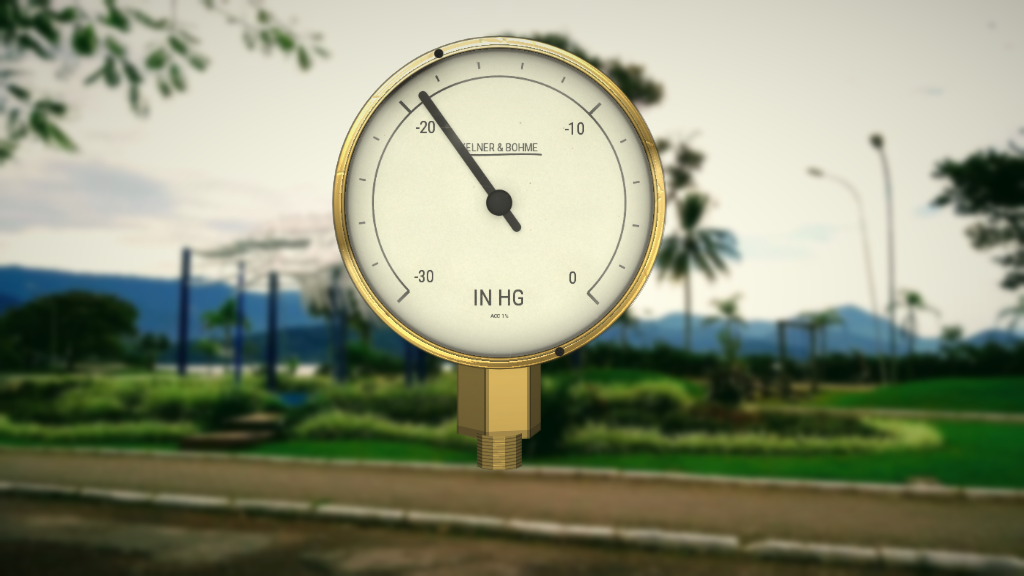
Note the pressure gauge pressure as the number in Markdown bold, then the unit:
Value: **-19** inHg
